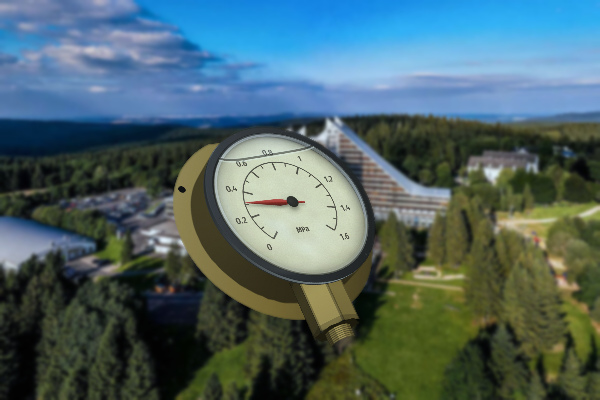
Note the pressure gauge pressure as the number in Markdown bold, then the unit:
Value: **0.3** MPa
